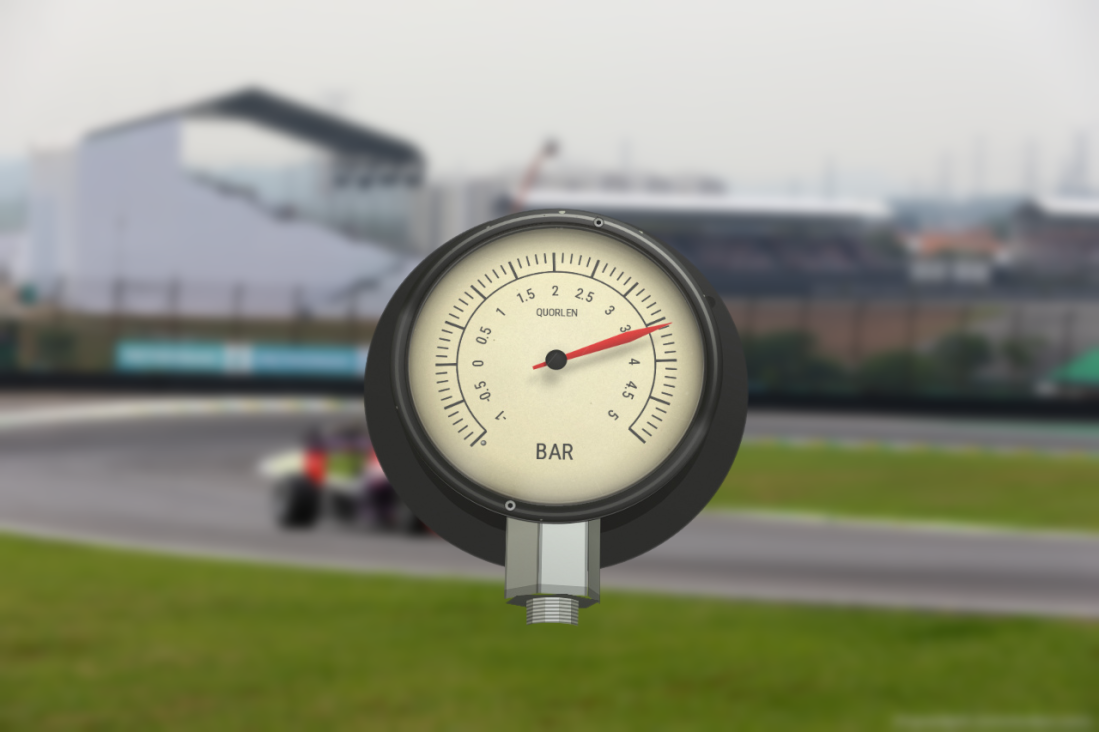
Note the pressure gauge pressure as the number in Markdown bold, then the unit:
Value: **3.6** bar
